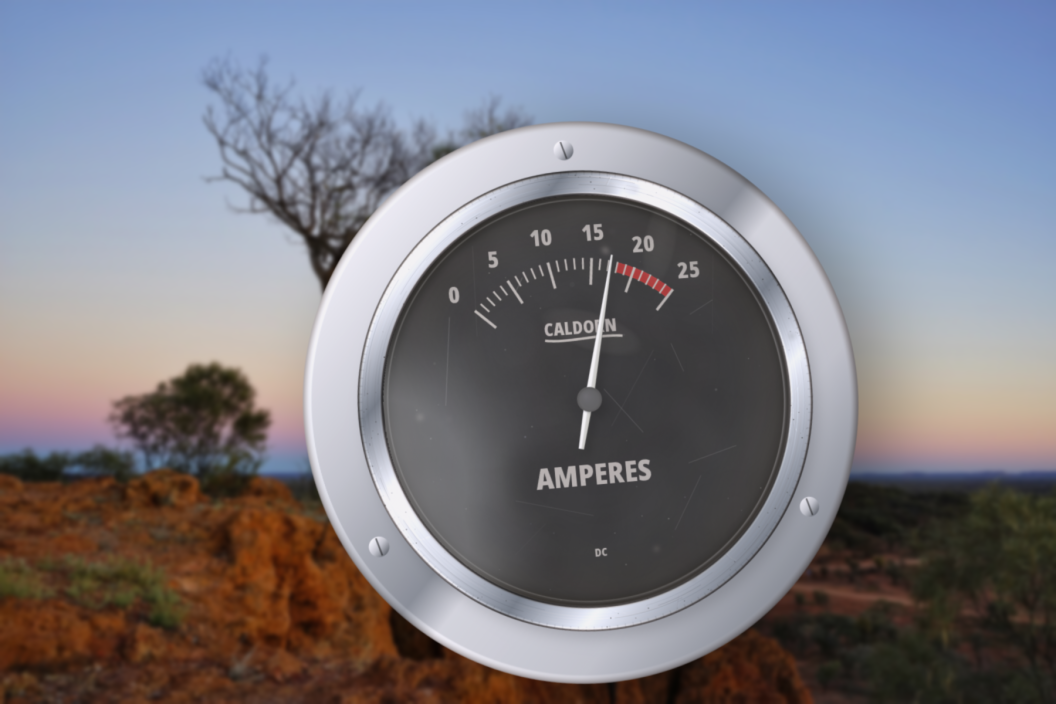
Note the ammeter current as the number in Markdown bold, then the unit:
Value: **17** A
